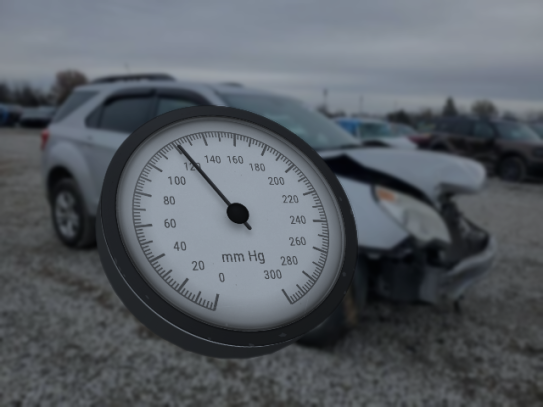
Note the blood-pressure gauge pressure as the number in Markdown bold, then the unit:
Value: **120** mmHg
